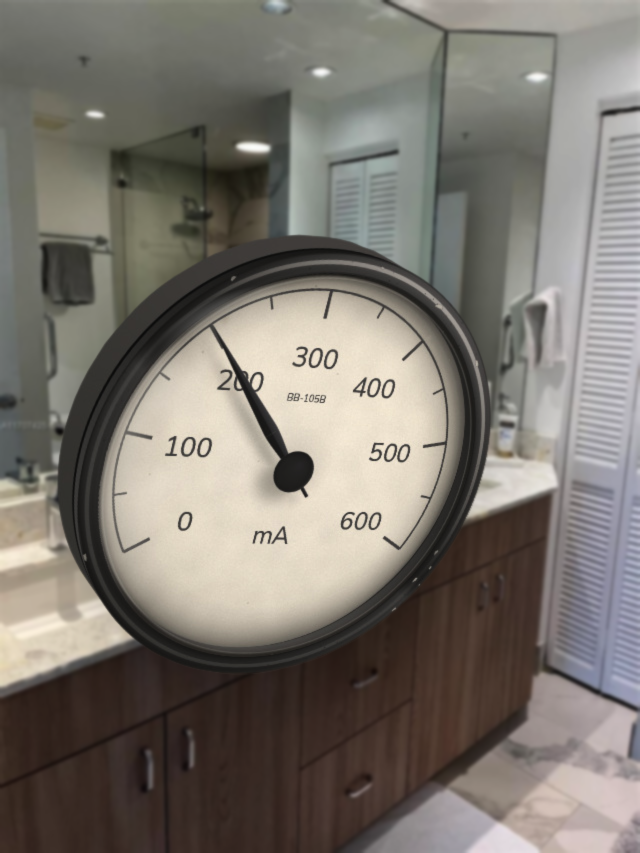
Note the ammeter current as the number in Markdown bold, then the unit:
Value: **200** mA
